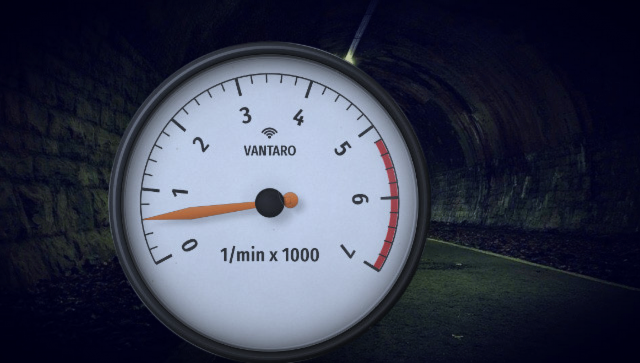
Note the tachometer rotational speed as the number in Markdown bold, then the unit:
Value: **600** rpm
